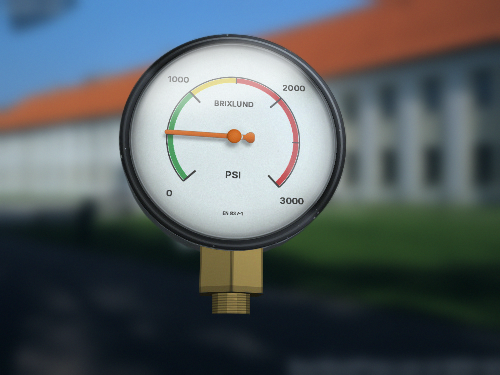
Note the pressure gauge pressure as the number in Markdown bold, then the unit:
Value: **500** psi
